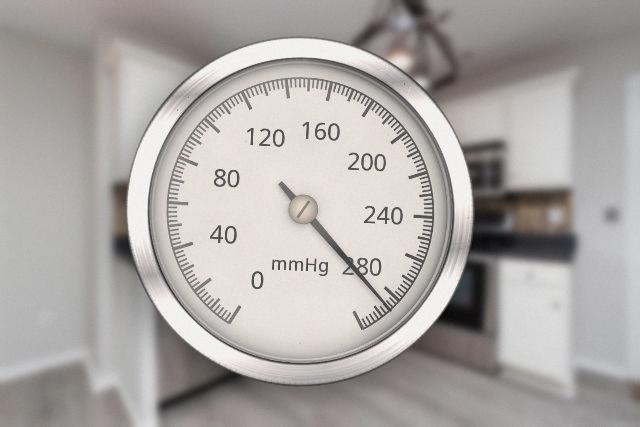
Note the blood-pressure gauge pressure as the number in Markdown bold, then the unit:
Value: **286** mmHg
